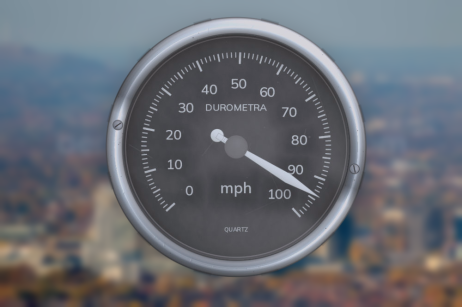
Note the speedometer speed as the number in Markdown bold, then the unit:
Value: **94** mph
